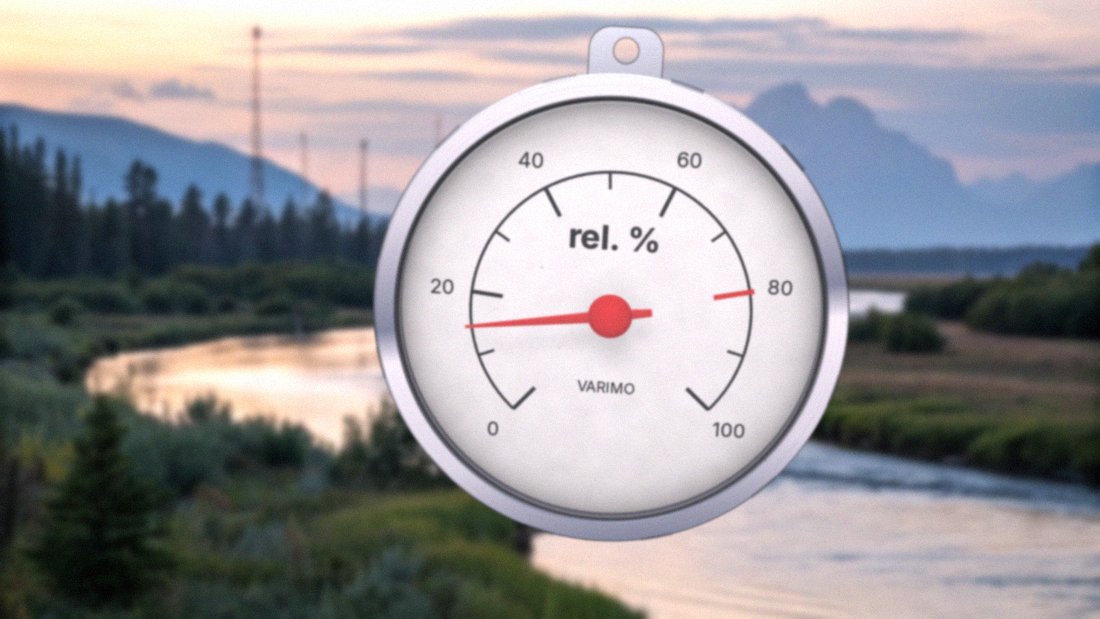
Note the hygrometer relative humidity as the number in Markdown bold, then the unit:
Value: **15** %
